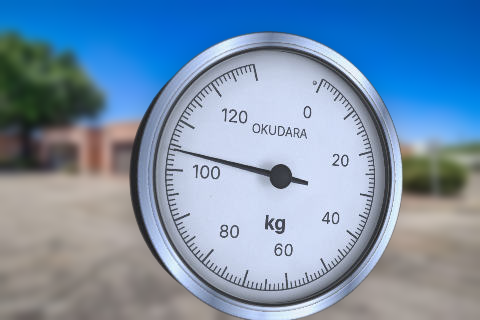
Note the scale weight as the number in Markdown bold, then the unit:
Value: **104** kg
